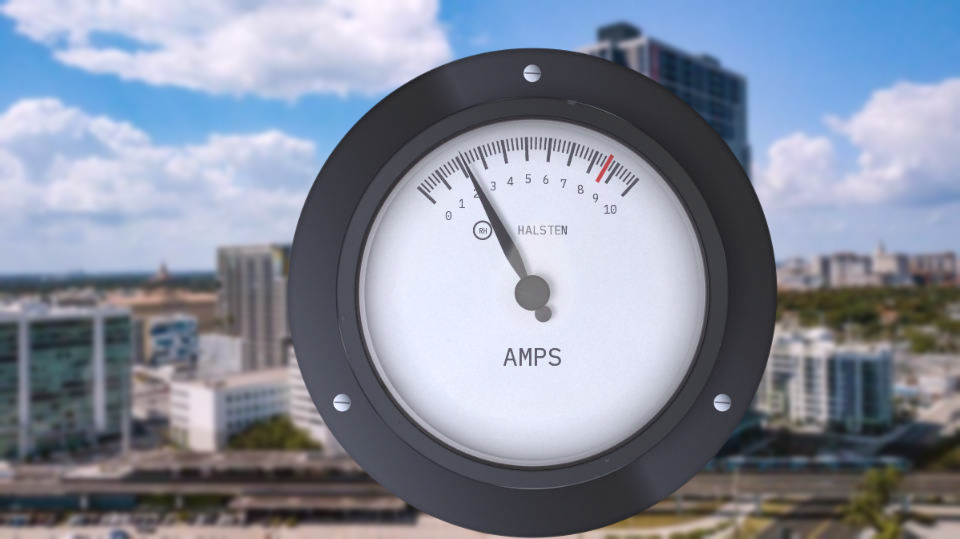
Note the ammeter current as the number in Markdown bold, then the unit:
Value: **2.2** A
